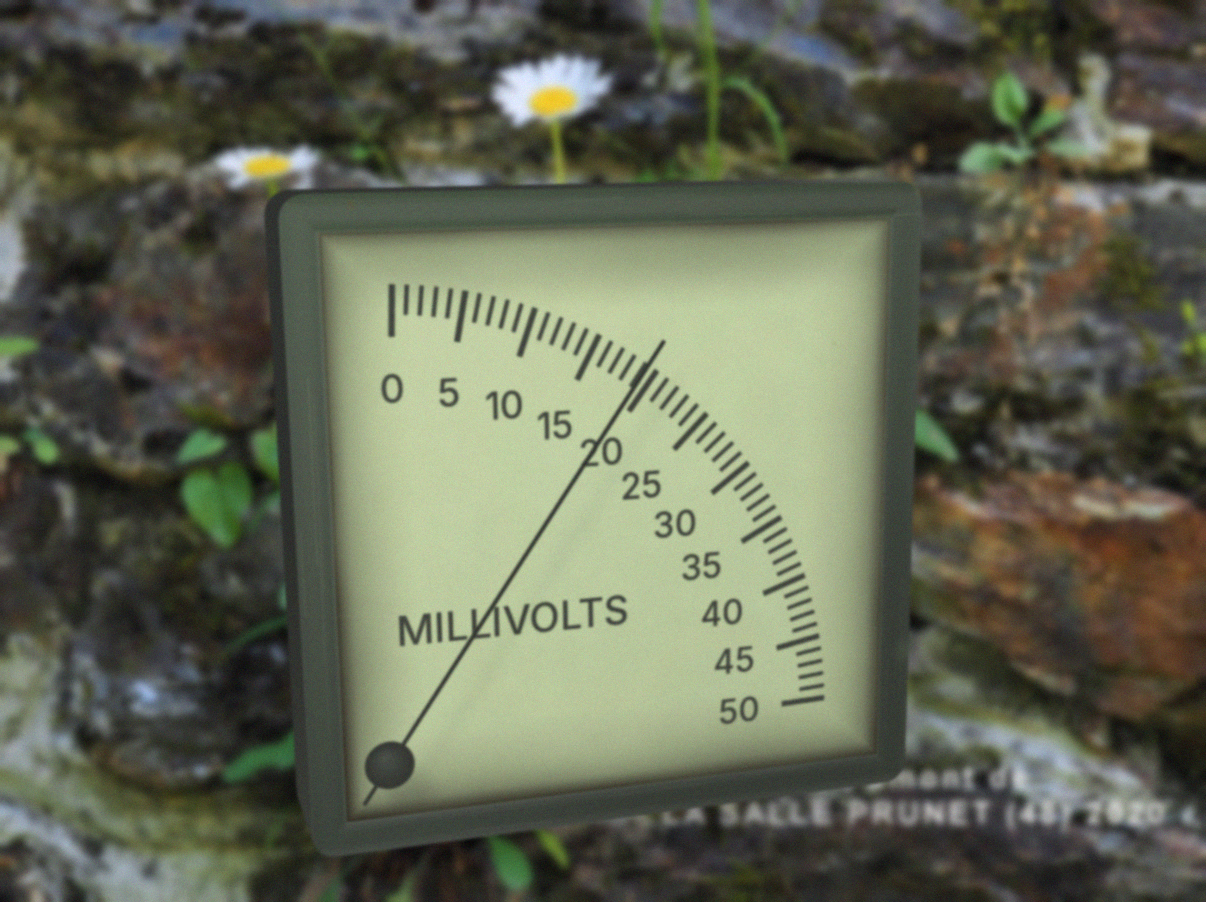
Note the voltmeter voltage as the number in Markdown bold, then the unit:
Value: **19** mV
